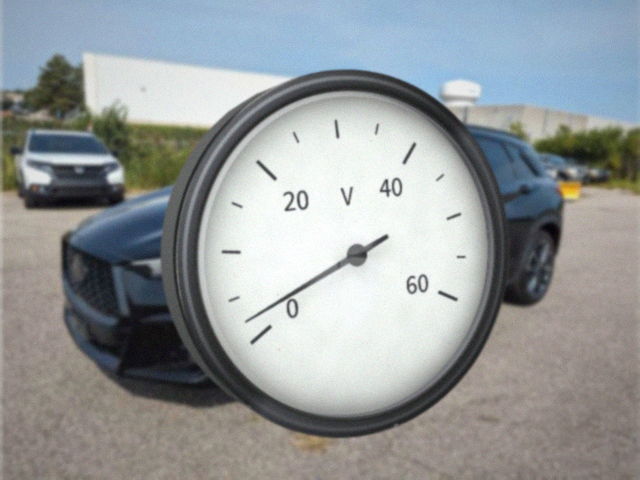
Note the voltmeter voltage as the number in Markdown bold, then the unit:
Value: **2.5** V
